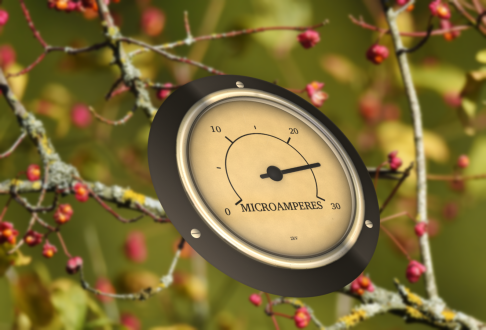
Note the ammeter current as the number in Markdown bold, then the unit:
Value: **25** µA
